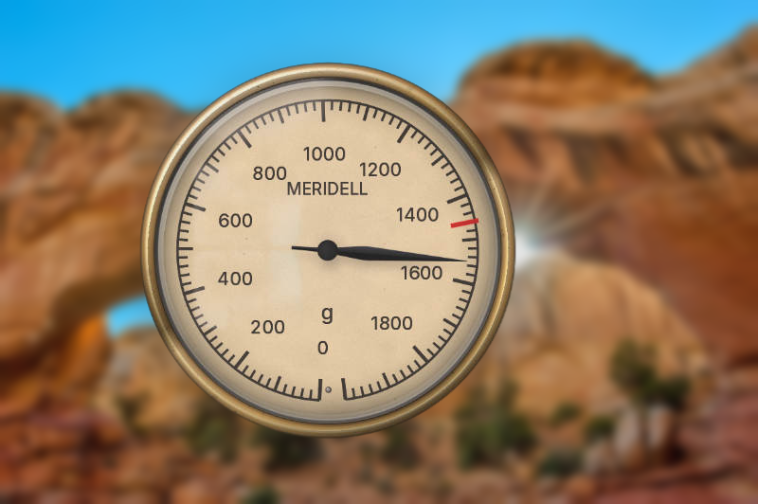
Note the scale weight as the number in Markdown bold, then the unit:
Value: **1550** g
